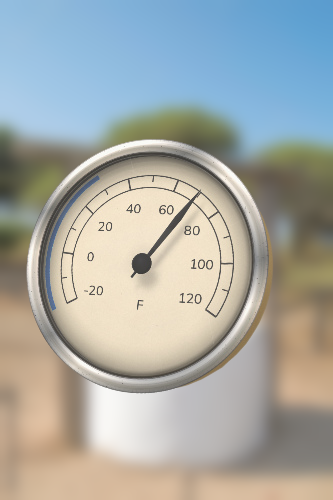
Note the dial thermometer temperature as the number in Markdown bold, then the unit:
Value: **70** °F
